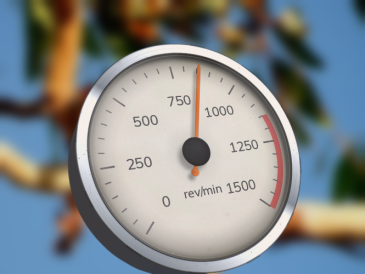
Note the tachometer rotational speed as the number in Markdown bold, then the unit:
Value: **850** rpm
